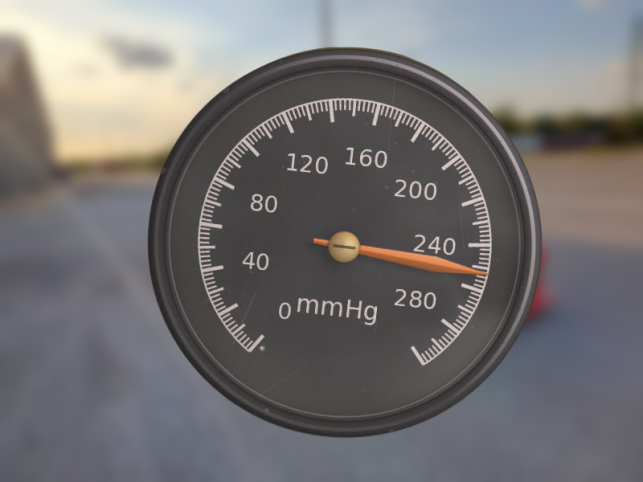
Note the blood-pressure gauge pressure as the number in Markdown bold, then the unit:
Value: **252** mmHg
